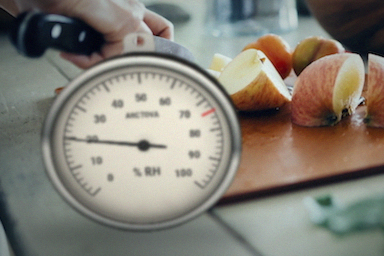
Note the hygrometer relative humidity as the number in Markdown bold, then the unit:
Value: **20** %
